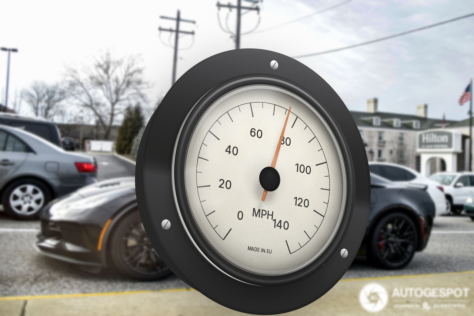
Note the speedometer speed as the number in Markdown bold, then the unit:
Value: **75** mph
